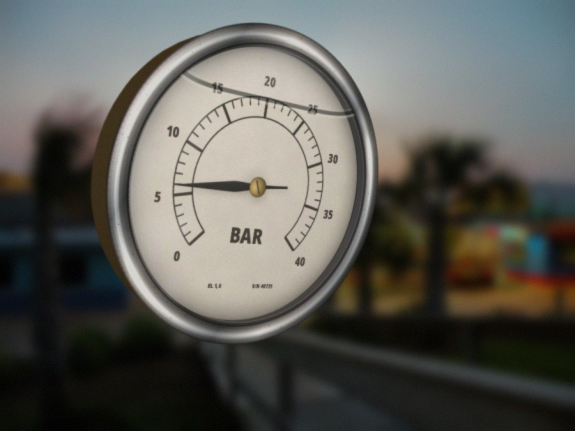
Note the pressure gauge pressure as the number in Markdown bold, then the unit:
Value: **6** bar
